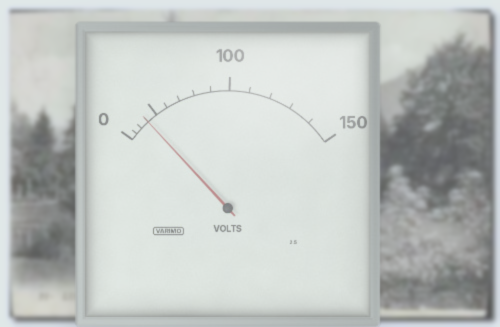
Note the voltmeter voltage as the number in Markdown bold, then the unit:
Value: **40** V
